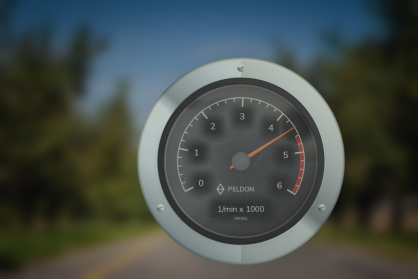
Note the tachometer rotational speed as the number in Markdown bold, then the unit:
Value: **4400** rpm
